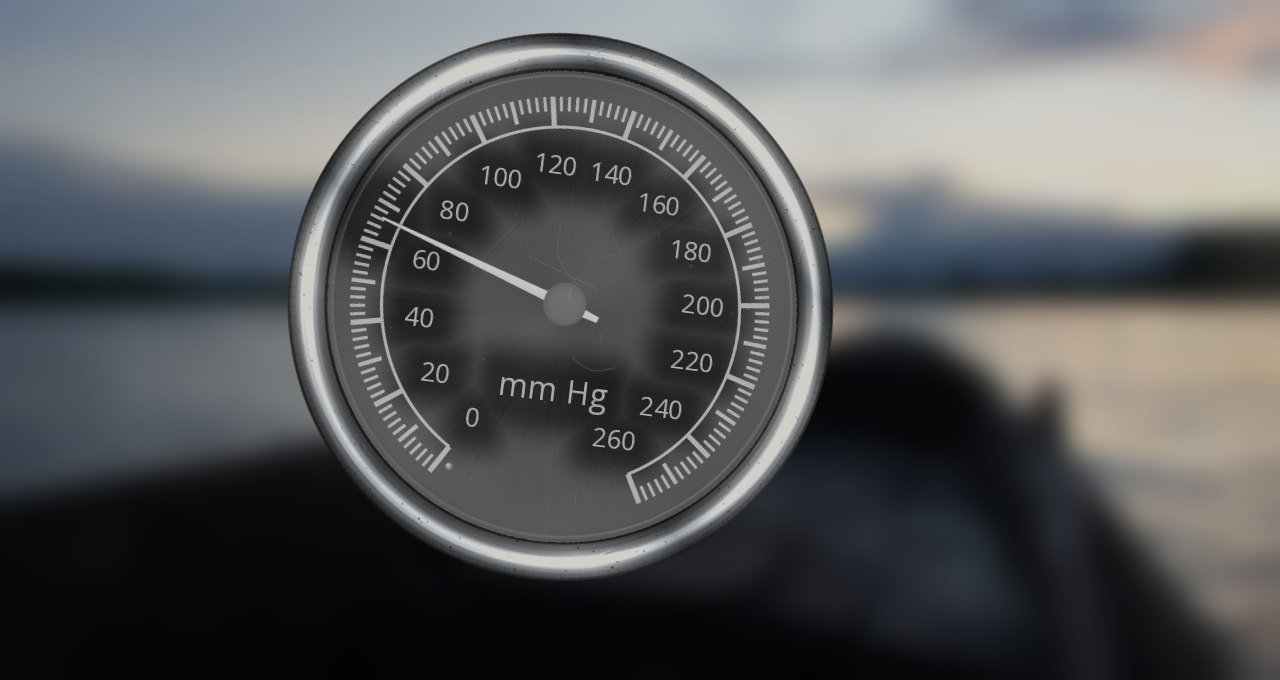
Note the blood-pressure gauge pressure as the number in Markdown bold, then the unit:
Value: **66** mmHg
